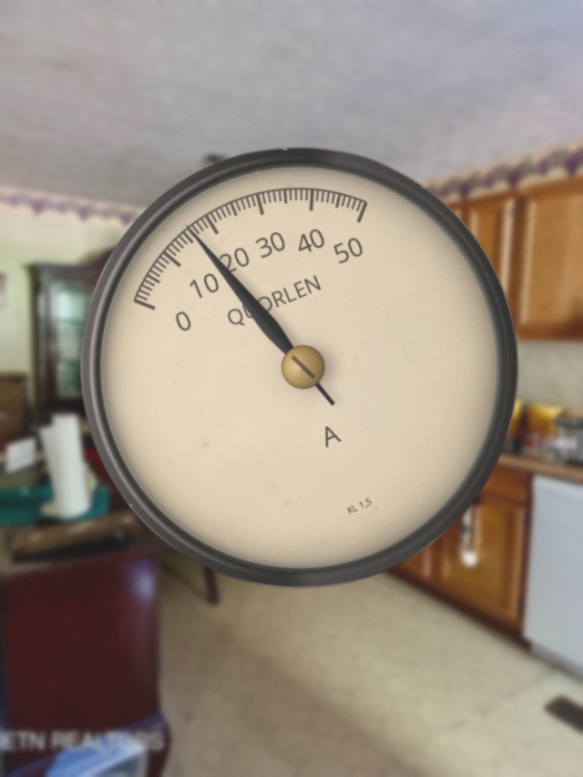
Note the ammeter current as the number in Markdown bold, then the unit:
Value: **16** A
